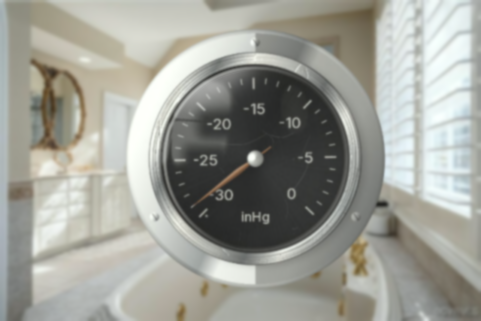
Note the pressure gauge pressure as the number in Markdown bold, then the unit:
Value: **-29** inHg
